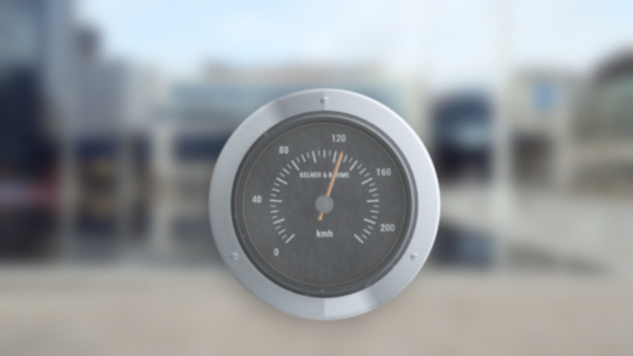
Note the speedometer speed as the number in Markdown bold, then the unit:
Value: **125** km/h
